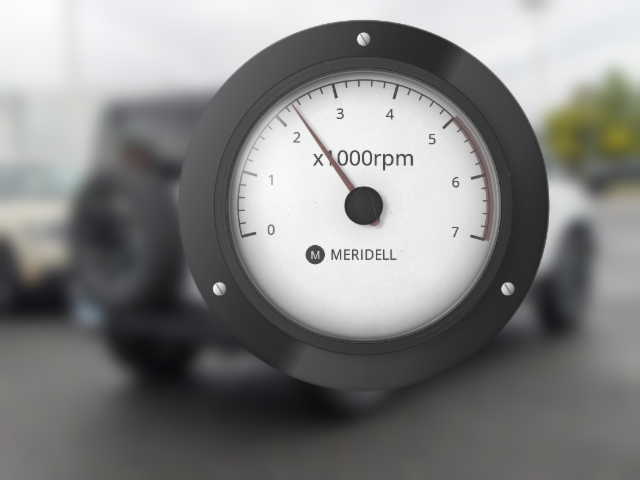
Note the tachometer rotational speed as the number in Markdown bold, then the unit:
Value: **2300** rpm
